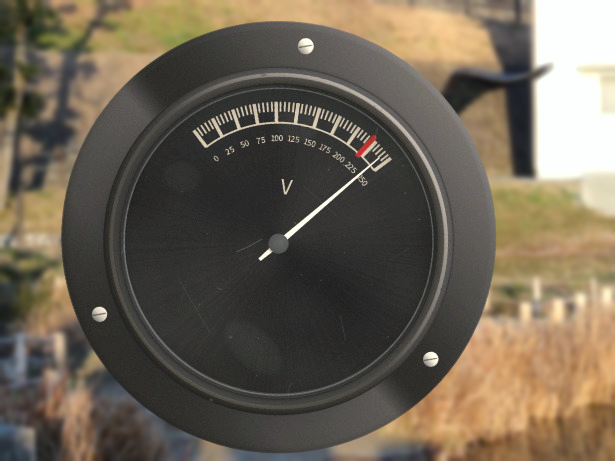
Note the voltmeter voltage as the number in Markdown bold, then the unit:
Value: **240** V
